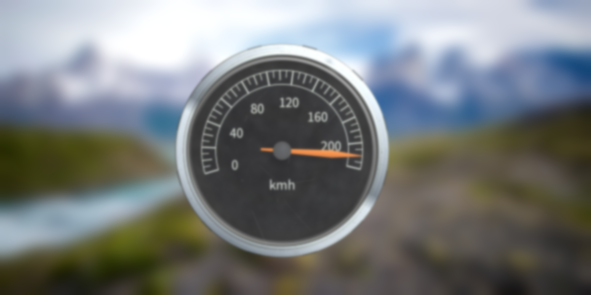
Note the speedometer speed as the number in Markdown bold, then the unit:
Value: **210** km/h
